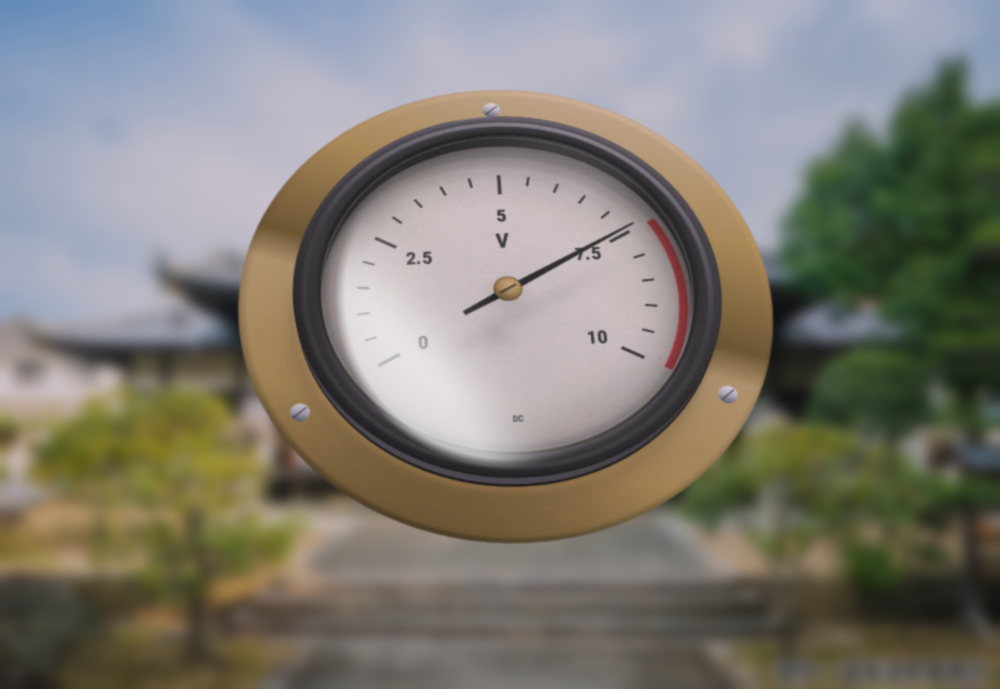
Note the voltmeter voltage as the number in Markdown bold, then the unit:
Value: **7.5** V
